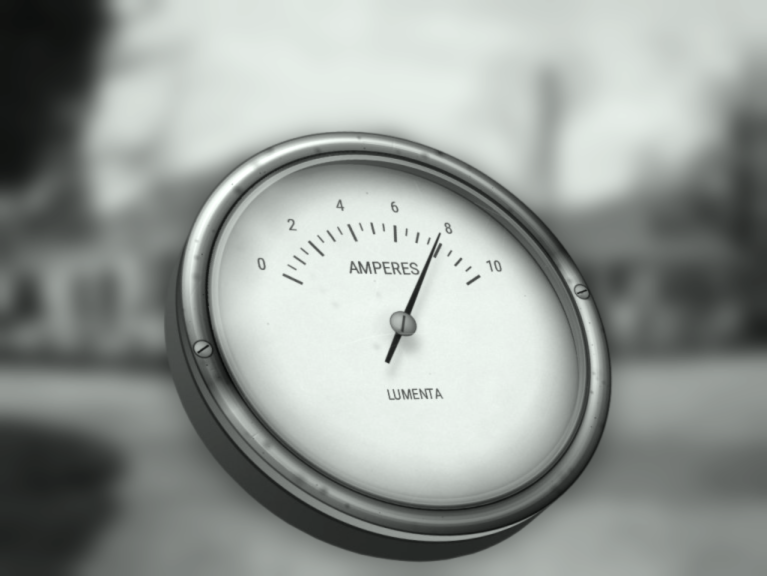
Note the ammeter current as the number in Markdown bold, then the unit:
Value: **7.75** A
